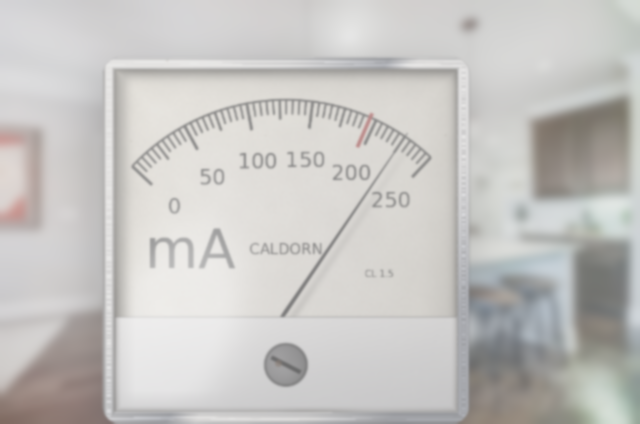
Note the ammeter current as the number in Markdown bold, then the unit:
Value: **225** mA
